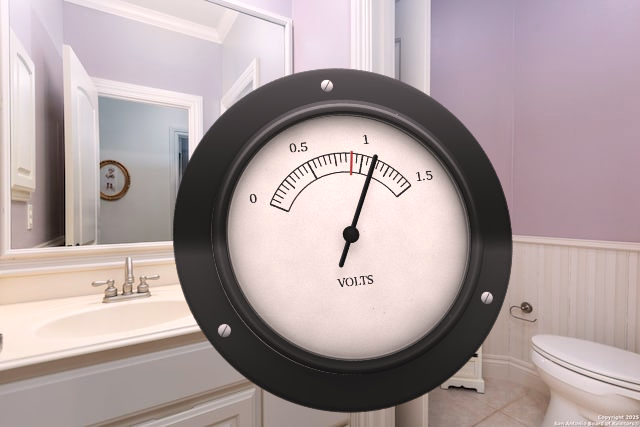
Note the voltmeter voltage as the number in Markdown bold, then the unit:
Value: **1.1** V
